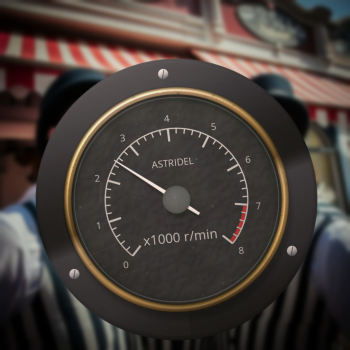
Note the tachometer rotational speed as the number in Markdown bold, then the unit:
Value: **2500** rpm
